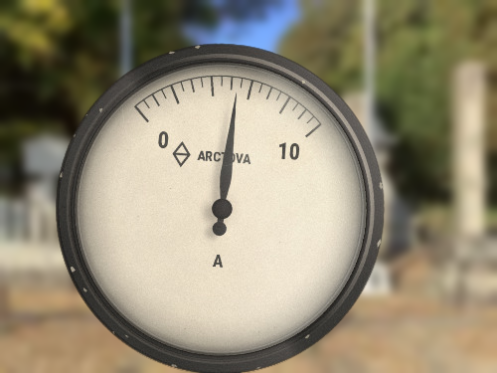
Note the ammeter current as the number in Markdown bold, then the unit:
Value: **5.25** A
